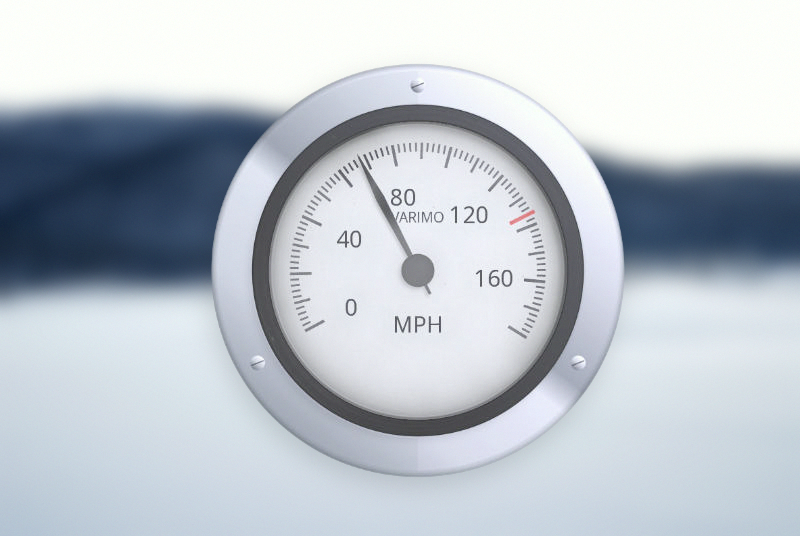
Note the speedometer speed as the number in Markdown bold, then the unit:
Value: **68** mph
